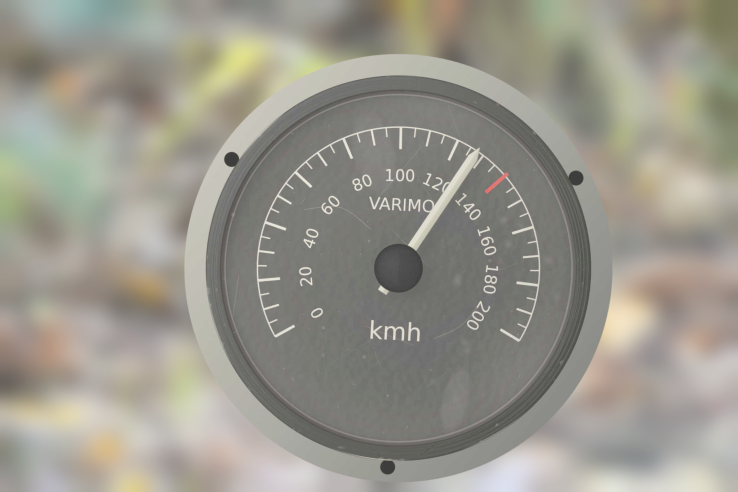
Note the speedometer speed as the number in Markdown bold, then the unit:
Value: **127.5** km/h
